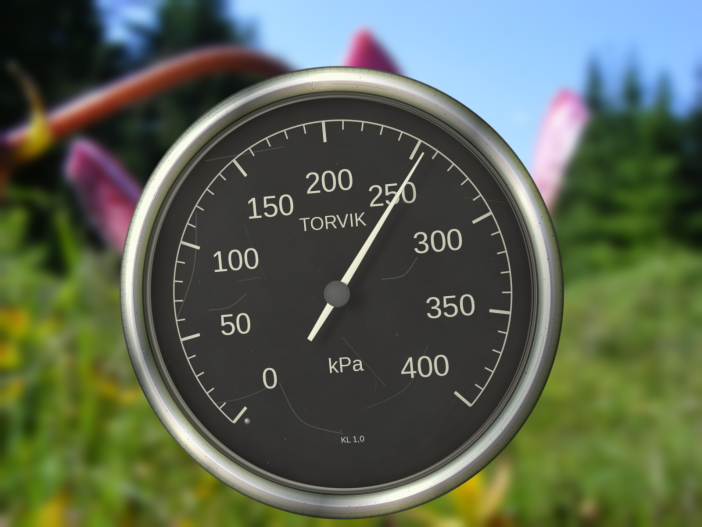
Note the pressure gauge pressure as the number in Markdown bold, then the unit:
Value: **255** kPa
